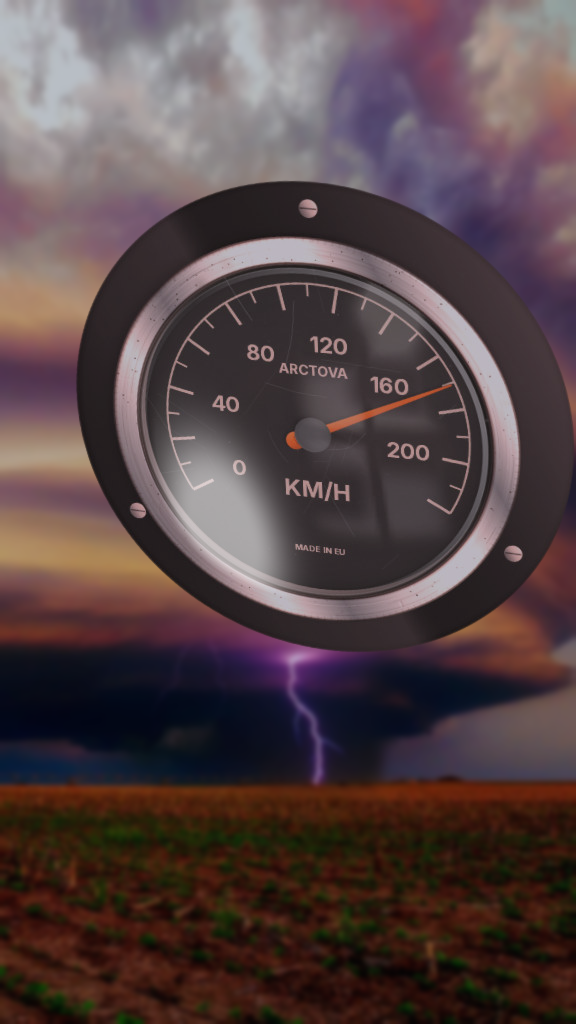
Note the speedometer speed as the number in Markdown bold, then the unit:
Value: **170** km/h
